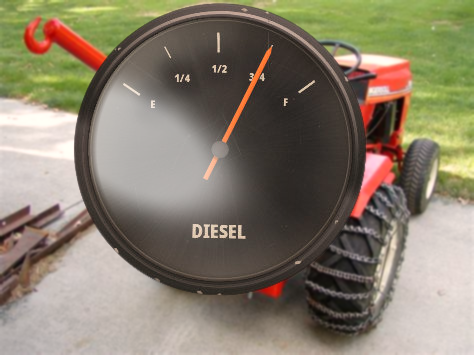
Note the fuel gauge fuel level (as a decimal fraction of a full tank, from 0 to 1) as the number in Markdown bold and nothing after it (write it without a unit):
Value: **0.75**
